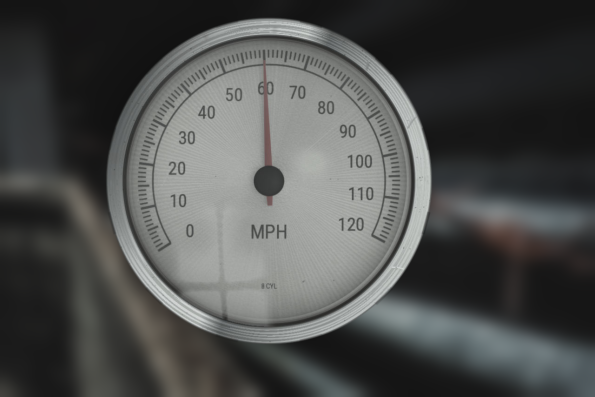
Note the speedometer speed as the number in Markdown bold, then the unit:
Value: **60** mph
